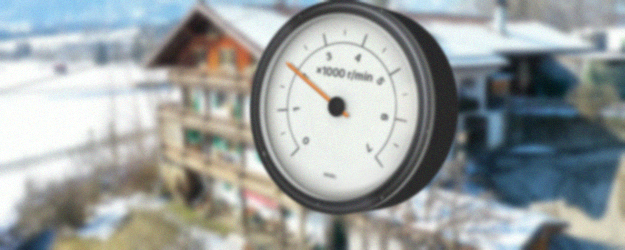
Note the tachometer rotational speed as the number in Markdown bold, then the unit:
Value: **2000** rpm
